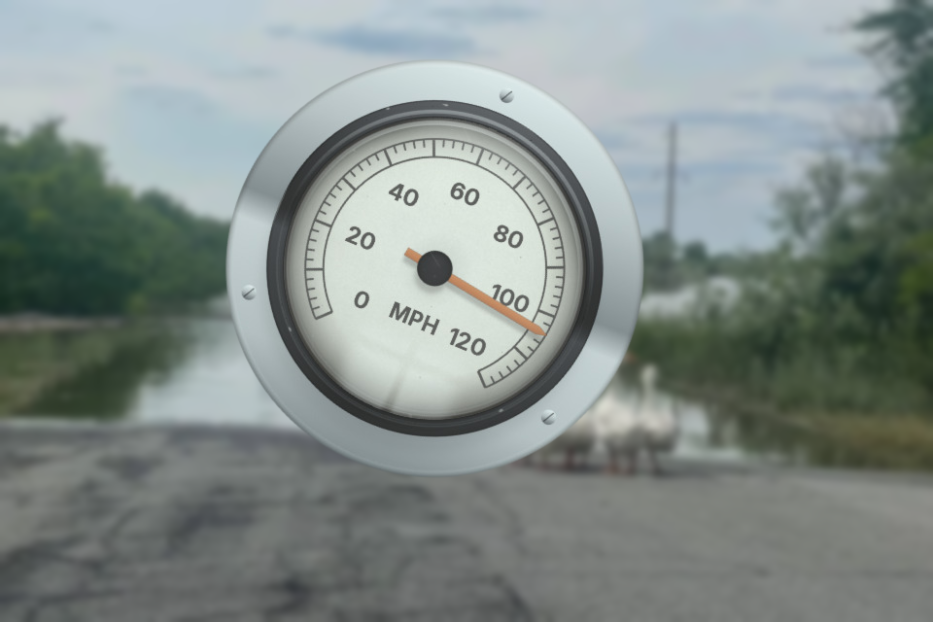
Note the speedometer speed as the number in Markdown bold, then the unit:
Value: **104** mph
